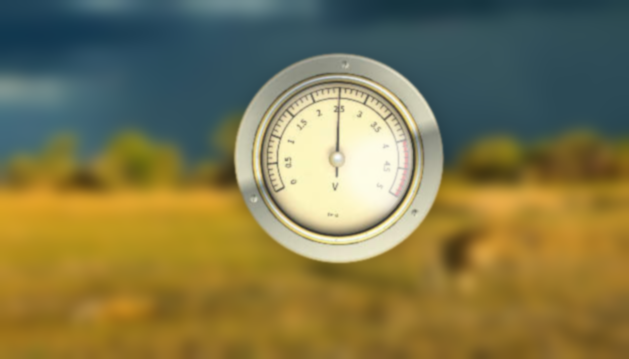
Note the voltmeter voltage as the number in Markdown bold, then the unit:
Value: **2.5** V
